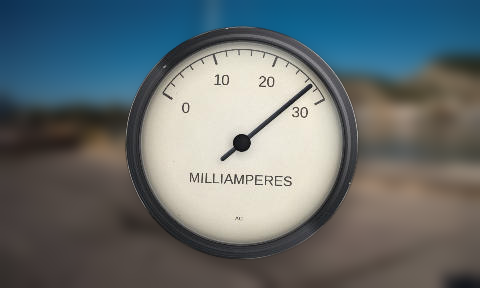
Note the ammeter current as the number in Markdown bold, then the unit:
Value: **27** mA
